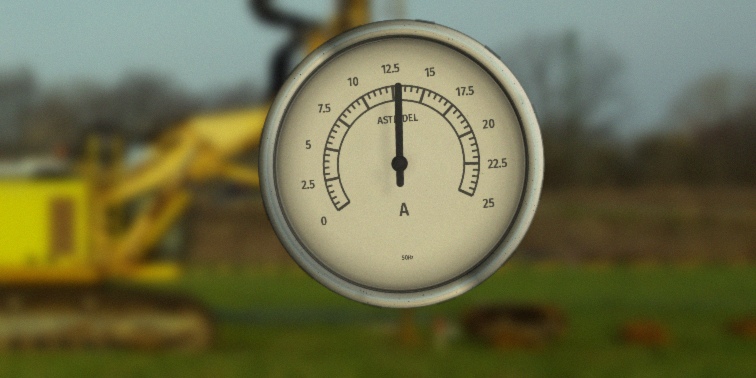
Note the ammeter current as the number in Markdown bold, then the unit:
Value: **13** A
